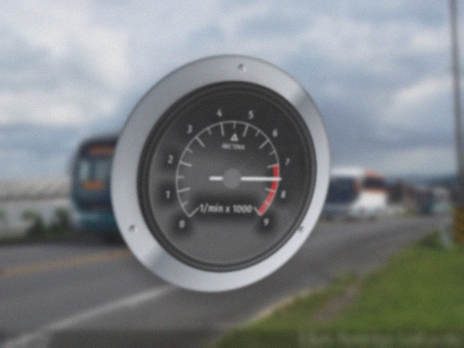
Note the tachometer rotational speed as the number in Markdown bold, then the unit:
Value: **7500** rpm
